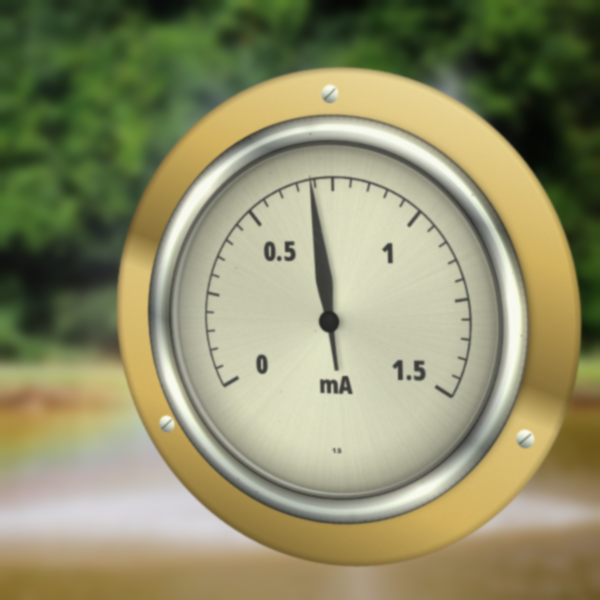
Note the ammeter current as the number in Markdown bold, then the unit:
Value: **0.7** mA
